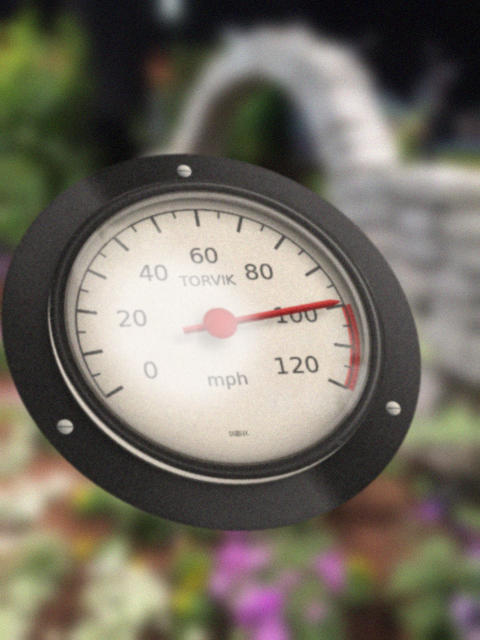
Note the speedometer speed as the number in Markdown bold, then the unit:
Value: **100** mph
